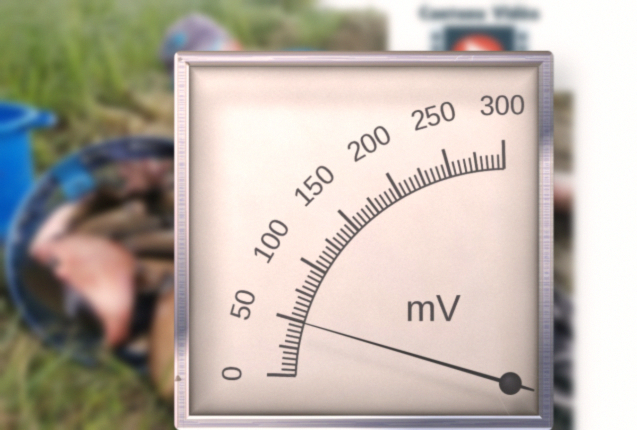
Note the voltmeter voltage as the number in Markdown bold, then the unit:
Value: **50** mV
